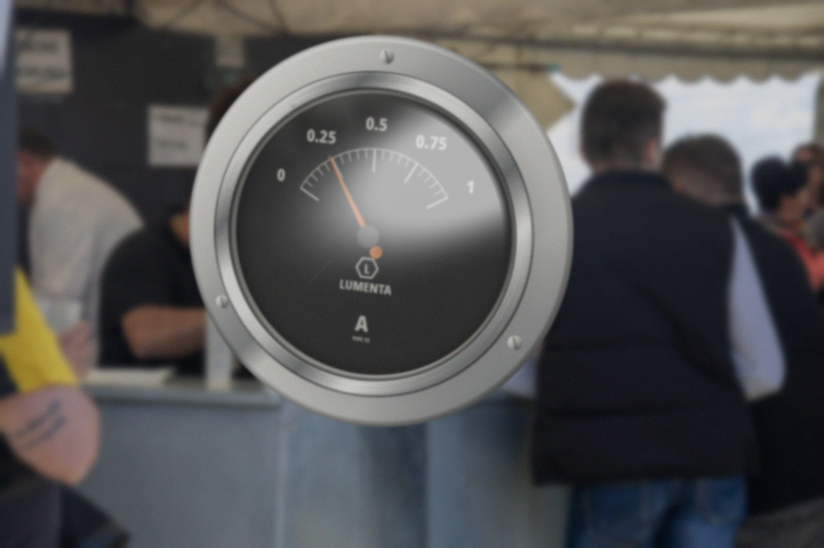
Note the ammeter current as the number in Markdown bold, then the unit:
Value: **0.25** A
